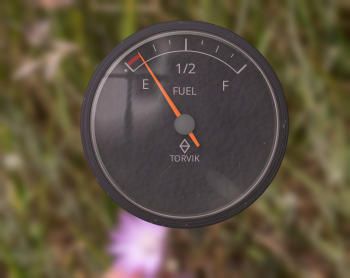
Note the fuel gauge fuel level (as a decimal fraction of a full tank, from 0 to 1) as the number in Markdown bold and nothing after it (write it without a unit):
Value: **0.125**
